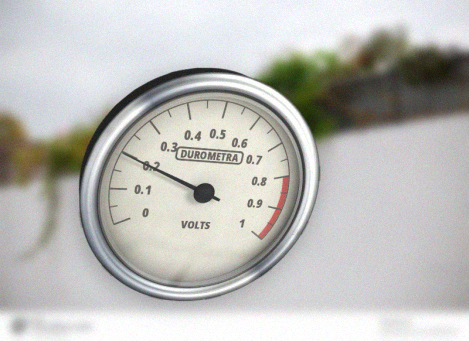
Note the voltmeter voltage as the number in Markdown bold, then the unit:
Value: **0.2** V
